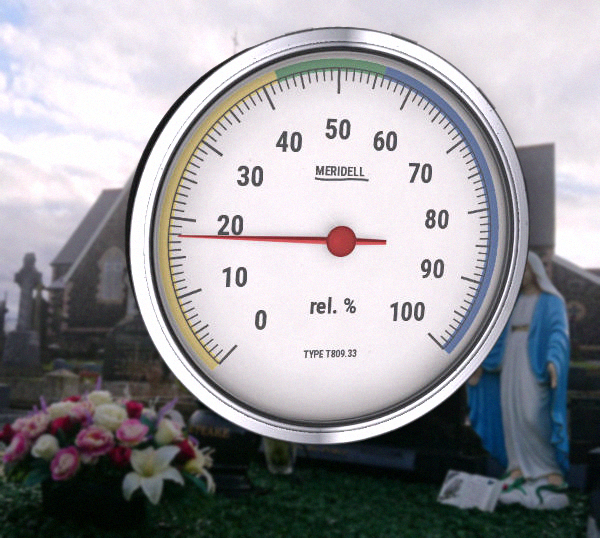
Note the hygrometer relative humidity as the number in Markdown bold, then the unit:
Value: **18** %
